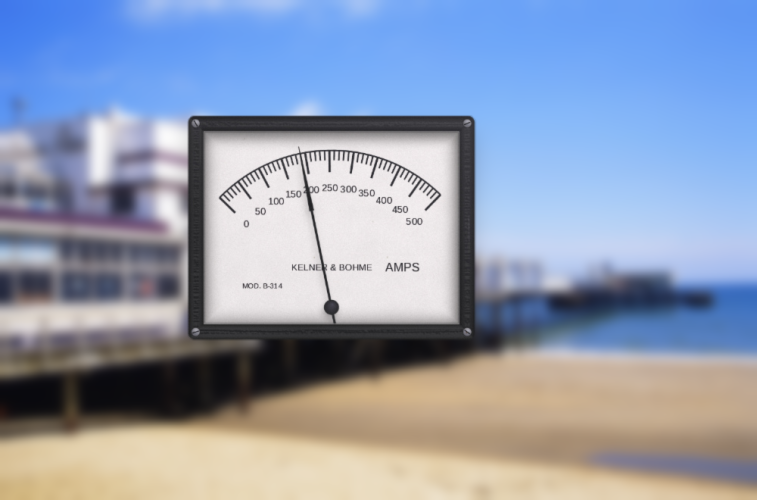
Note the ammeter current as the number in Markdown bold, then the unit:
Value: **190** A
